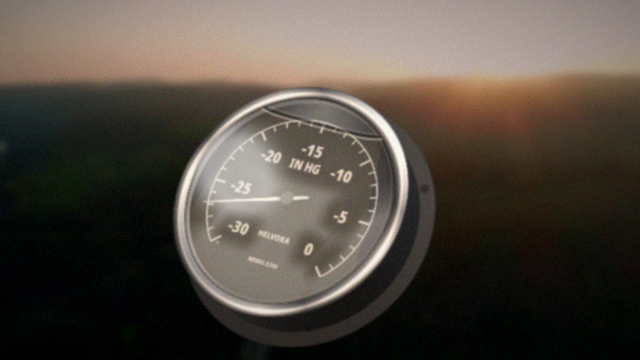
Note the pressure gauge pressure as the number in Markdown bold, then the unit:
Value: **-27** inHg
